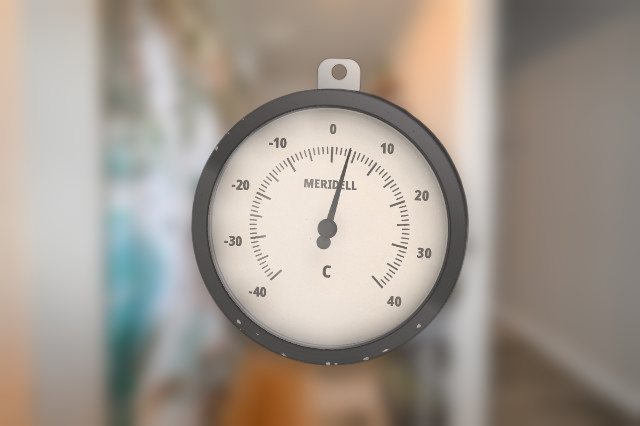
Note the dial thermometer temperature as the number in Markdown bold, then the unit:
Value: **4** °C
